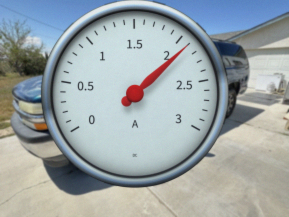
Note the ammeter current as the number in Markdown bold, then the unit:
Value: **2.1** A
